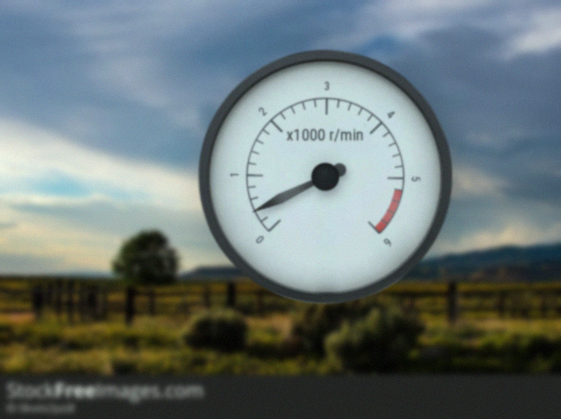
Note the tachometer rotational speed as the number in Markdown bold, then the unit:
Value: **400** rpm
